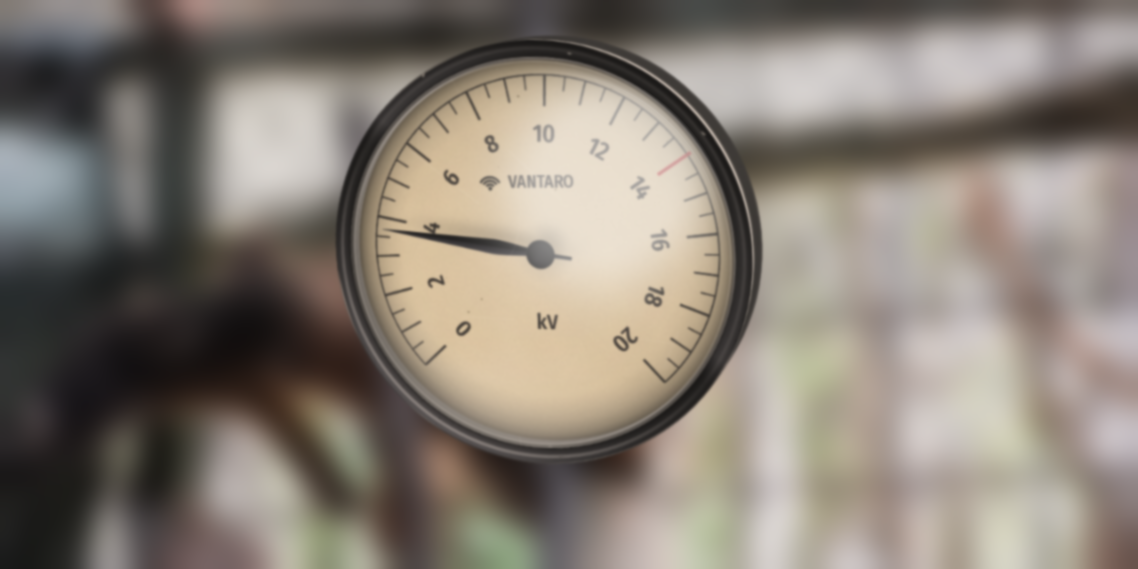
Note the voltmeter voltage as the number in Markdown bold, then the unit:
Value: **3.75** kV
